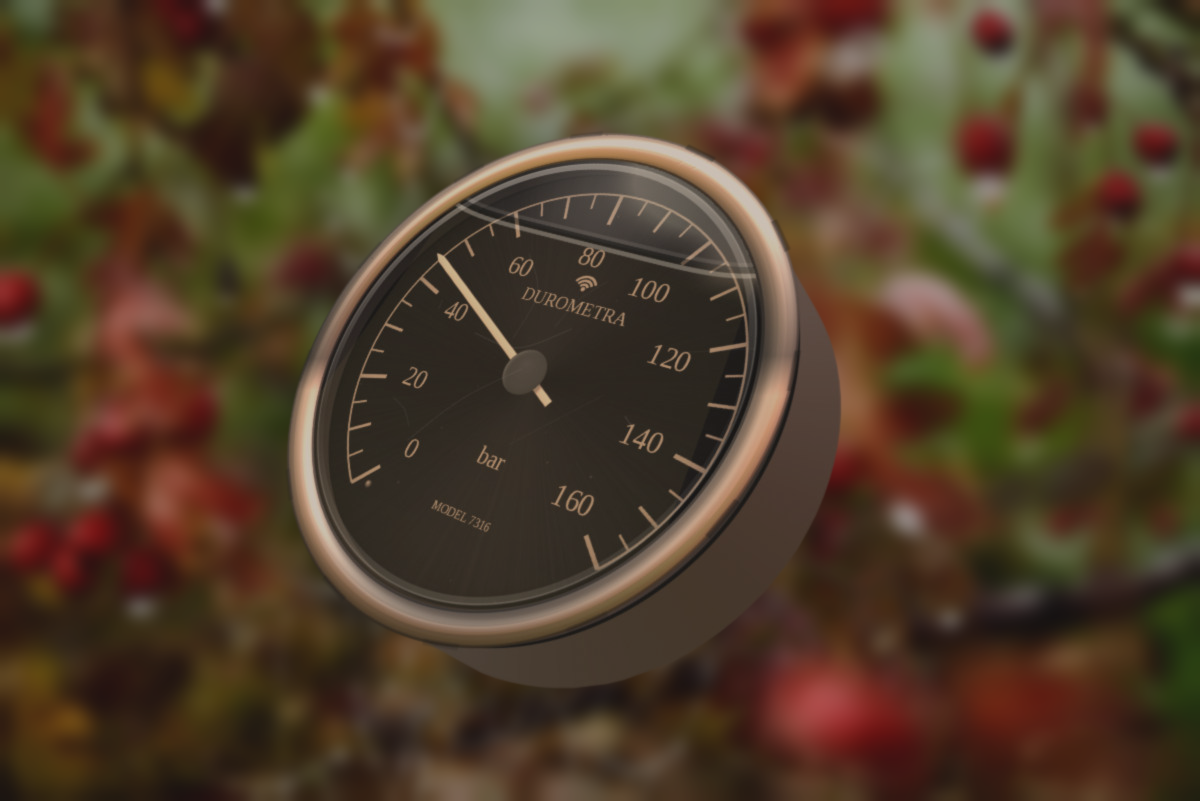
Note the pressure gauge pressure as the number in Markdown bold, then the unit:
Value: **45** bar
